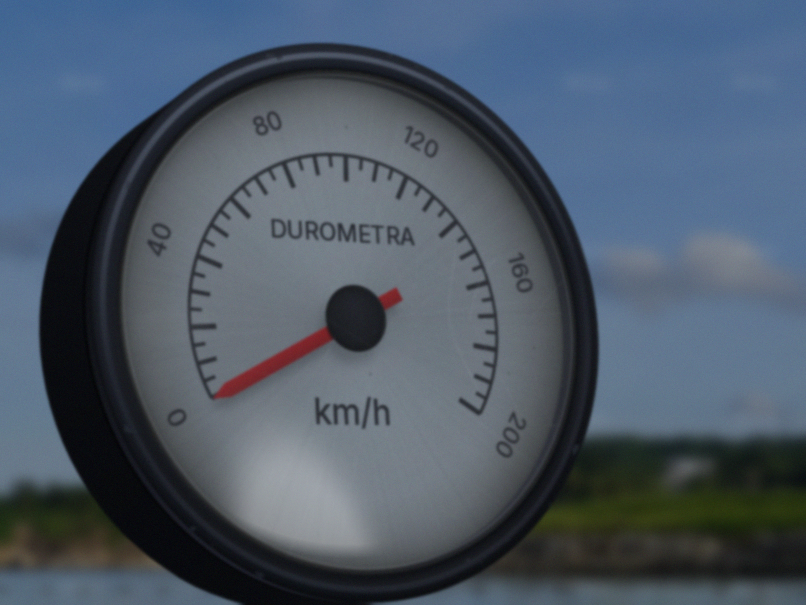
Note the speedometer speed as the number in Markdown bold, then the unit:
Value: **0** km/h
